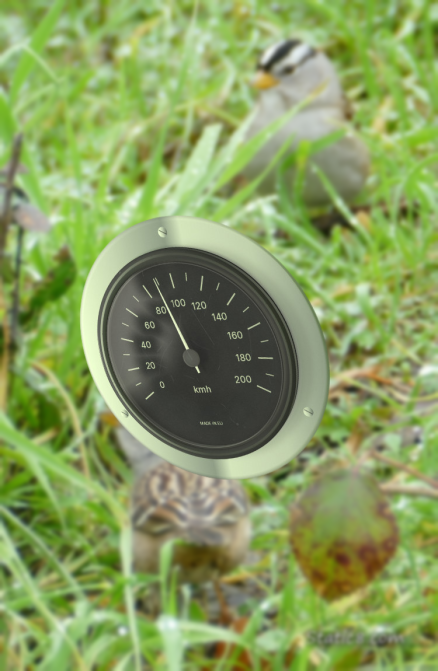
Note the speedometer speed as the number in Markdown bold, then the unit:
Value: **90** km/h
